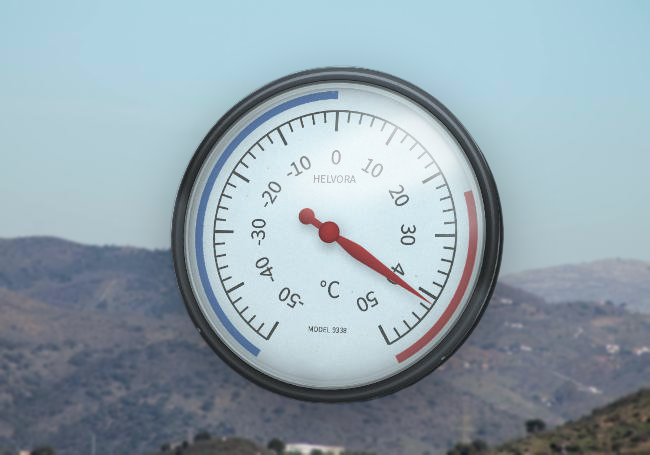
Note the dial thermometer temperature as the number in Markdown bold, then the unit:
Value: **41** °C
